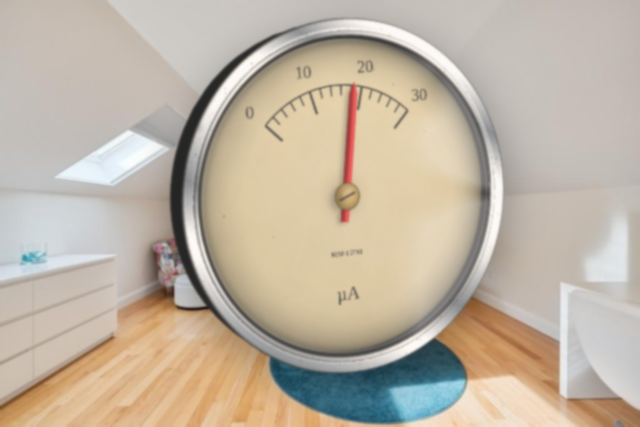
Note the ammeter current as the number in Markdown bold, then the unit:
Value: **18** µA
